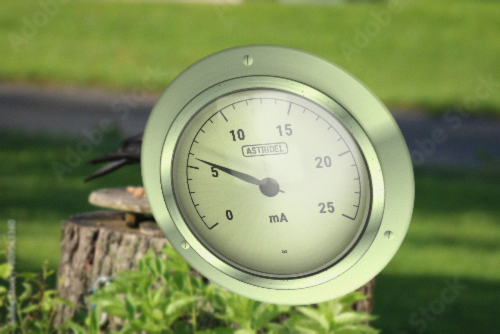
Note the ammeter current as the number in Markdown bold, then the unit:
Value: **6** mA
